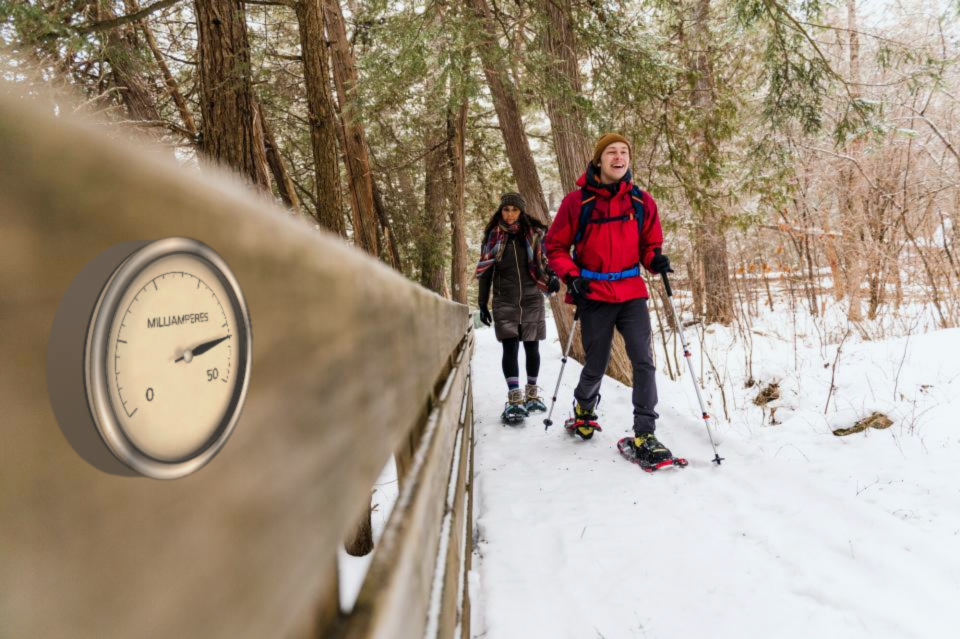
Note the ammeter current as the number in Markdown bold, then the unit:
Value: **42** mA
